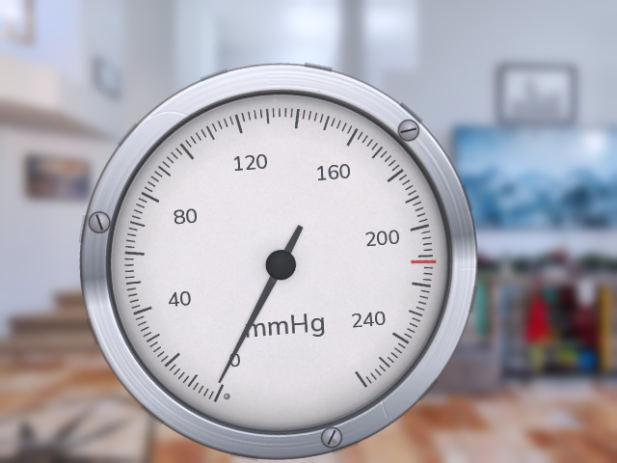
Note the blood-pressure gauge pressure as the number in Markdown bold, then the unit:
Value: **2** mmHg
